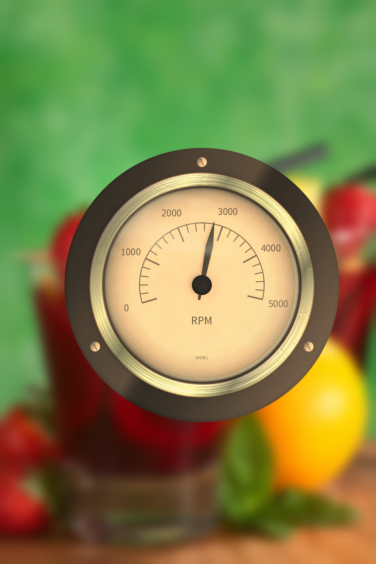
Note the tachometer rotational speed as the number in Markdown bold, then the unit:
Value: **2800** rpm
